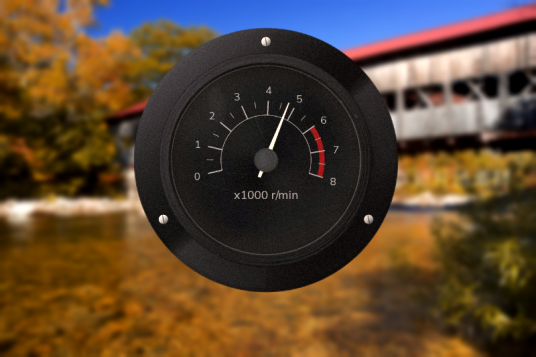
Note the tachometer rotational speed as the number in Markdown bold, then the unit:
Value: **4750** rpm
